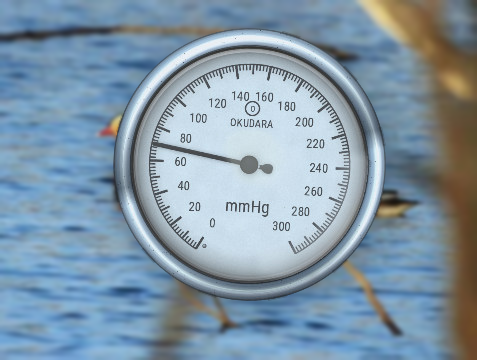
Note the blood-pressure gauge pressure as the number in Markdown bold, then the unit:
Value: **70** mmHg
